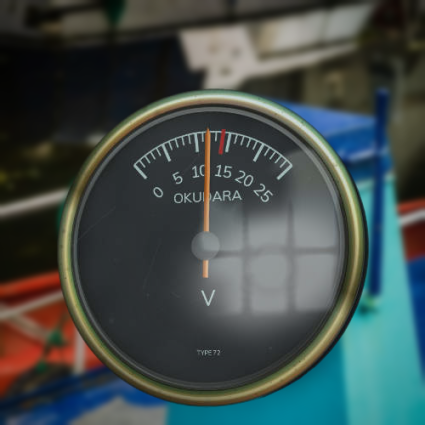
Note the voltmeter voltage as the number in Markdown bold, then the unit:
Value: **12** V
